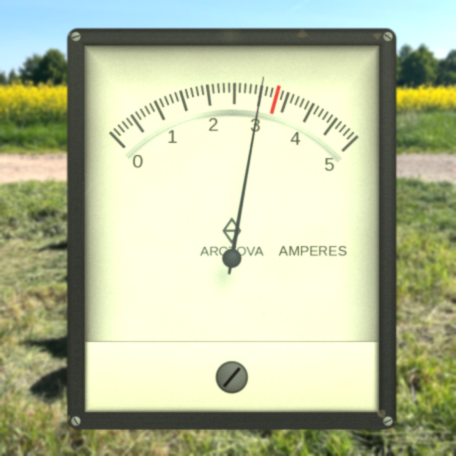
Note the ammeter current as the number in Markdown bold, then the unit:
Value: **3** A
